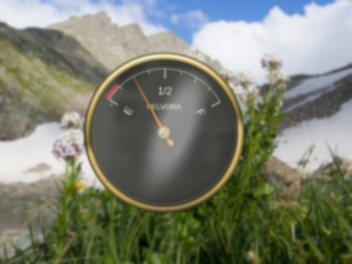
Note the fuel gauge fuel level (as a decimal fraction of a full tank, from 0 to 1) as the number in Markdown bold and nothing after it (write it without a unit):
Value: **0.25**
